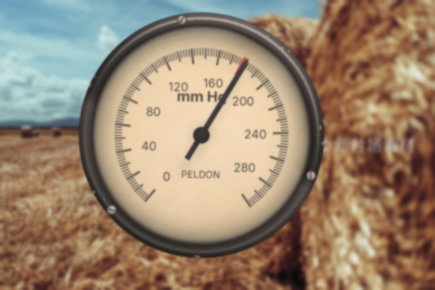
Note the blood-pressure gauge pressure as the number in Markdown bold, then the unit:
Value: **180** mmHg
